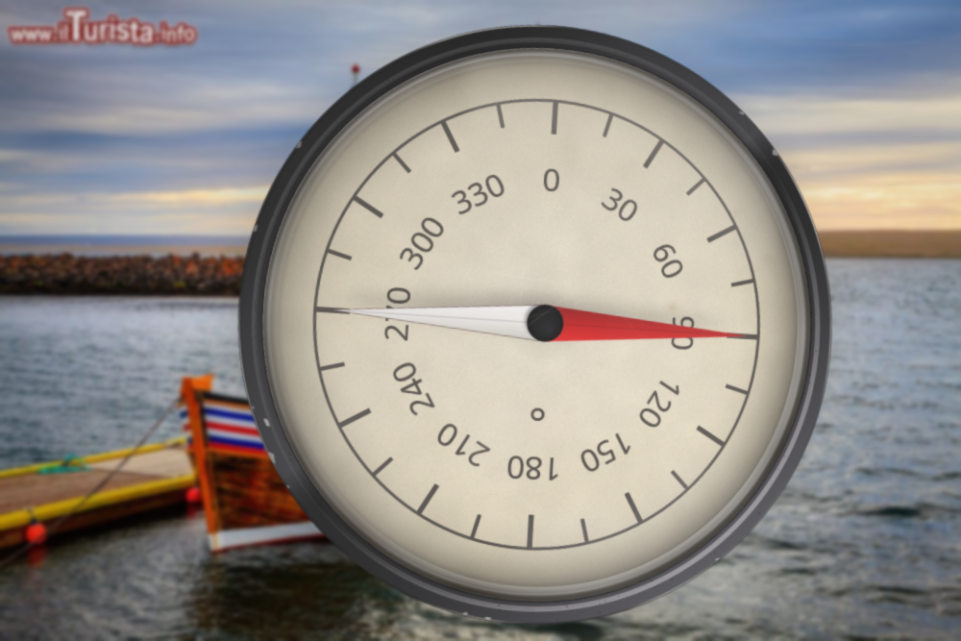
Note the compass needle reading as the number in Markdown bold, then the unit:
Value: **90** °
